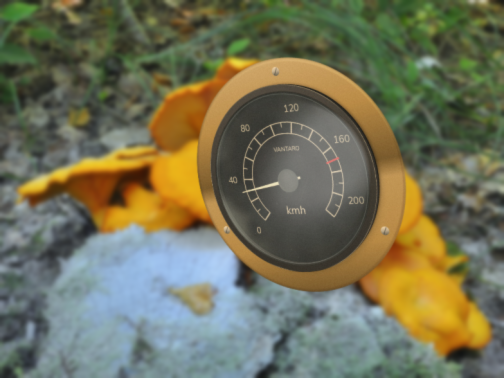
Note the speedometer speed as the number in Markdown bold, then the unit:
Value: **30** km/h
